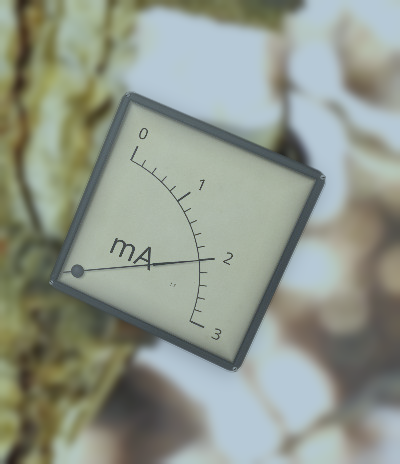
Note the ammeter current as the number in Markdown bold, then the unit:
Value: **2** mA
